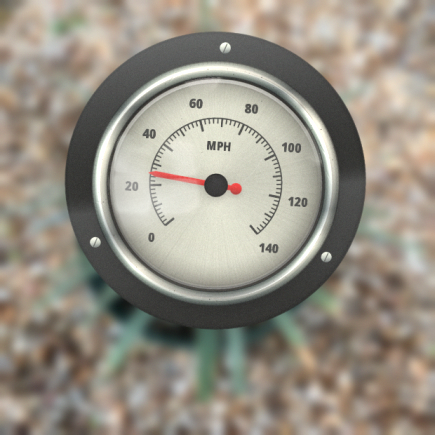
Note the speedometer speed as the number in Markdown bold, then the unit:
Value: **26** mph
